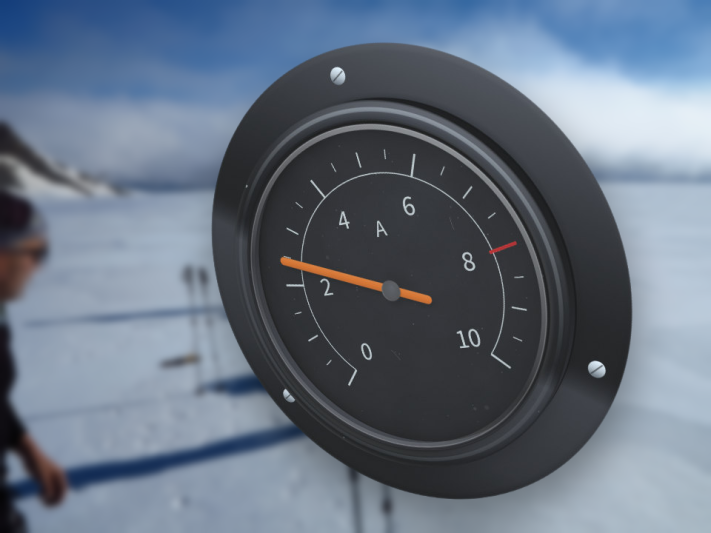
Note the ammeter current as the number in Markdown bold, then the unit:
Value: **2.5** A
